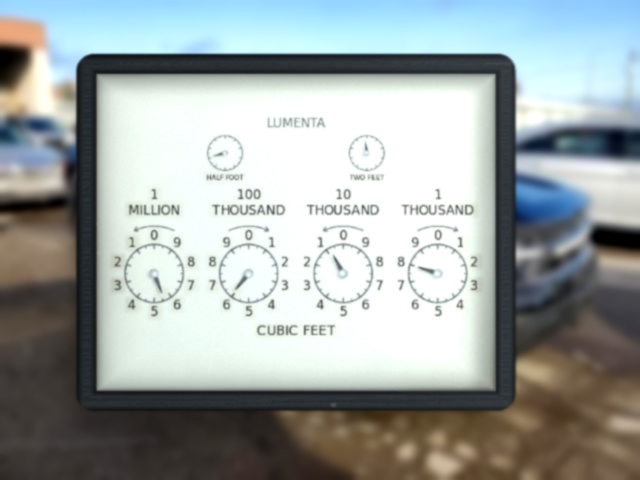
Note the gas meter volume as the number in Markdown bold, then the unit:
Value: **560800** ft³
